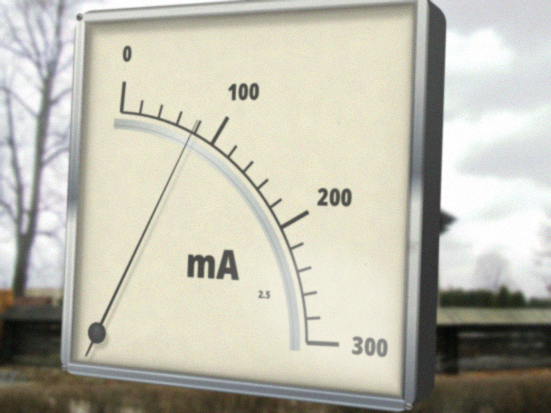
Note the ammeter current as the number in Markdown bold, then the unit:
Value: **80** mA
